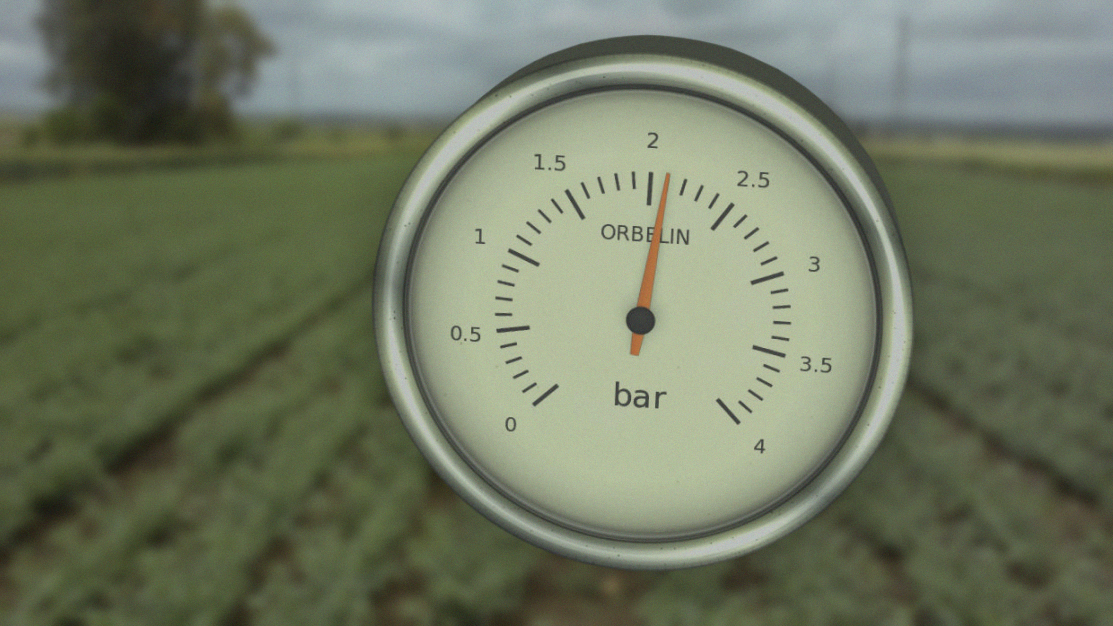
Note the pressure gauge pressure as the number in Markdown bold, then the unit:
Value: **2.1** bar
